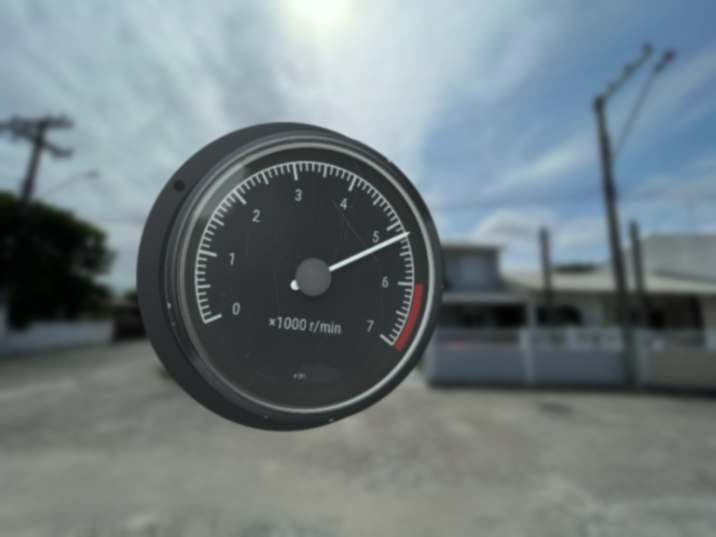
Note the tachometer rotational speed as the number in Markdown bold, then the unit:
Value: **5200** rpm
